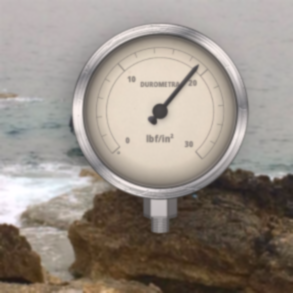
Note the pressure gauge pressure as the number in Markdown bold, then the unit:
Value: **19** psi
